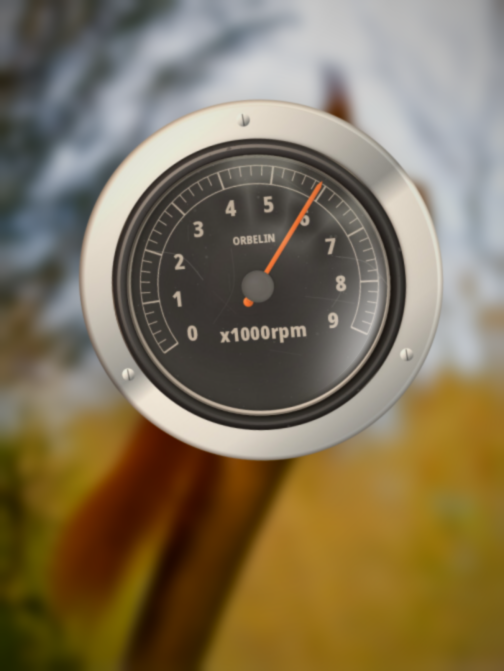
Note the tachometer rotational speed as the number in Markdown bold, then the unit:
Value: **5900** rpm
